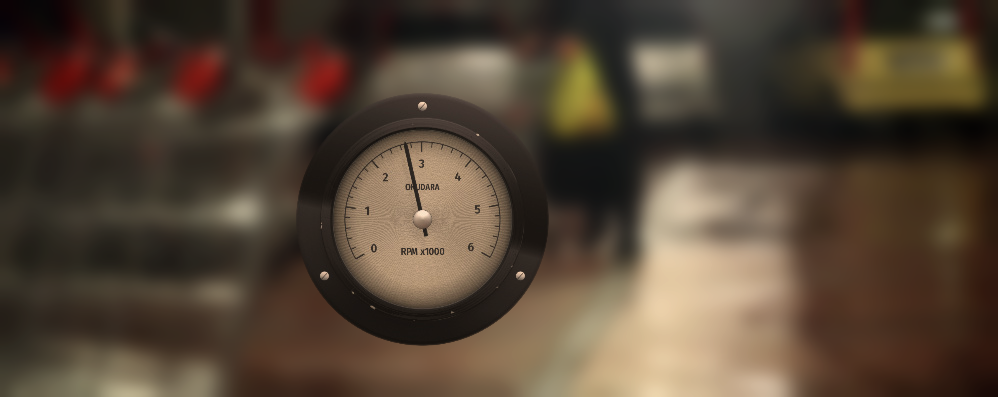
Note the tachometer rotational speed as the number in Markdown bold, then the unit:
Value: **2700** rpm
